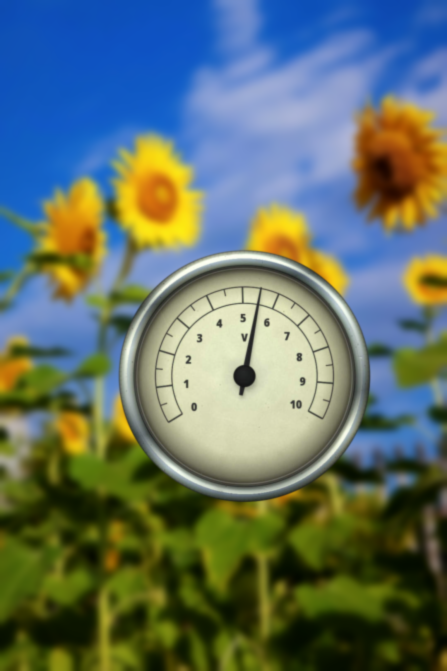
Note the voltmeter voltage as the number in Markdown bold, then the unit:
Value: **5.5** V
